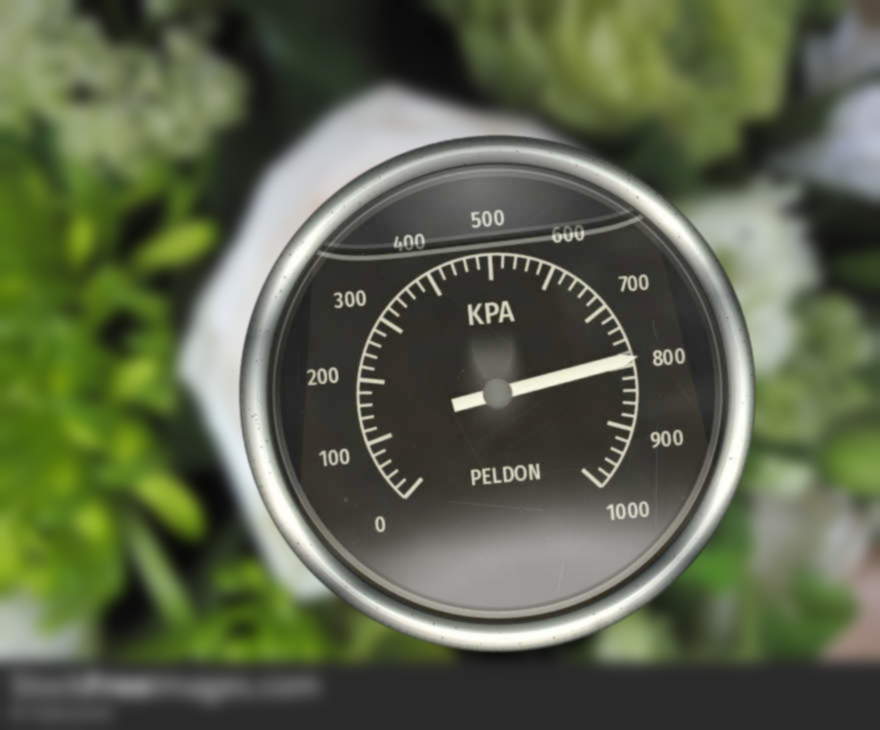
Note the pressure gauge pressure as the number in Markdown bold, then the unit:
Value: **790** kPa
